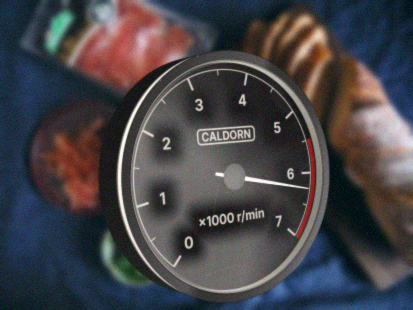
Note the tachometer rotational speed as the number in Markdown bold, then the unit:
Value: **6250** rpm
